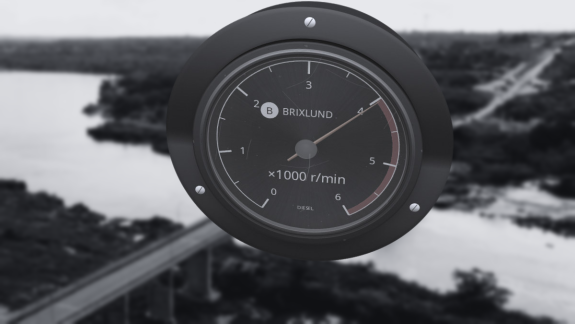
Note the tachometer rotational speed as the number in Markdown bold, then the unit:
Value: **4000** rpm
